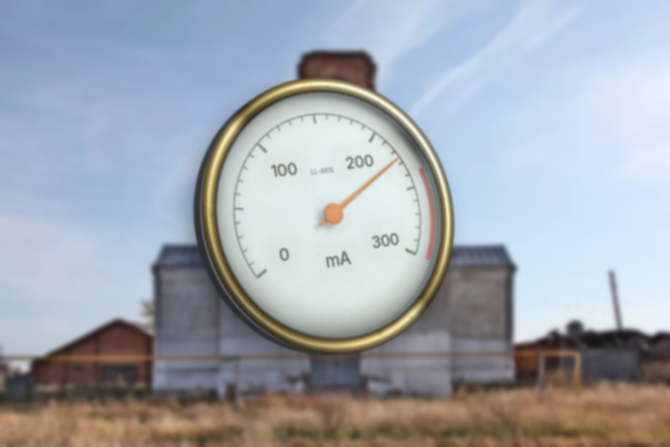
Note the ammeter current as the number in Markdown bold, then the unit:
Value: **225** mA
